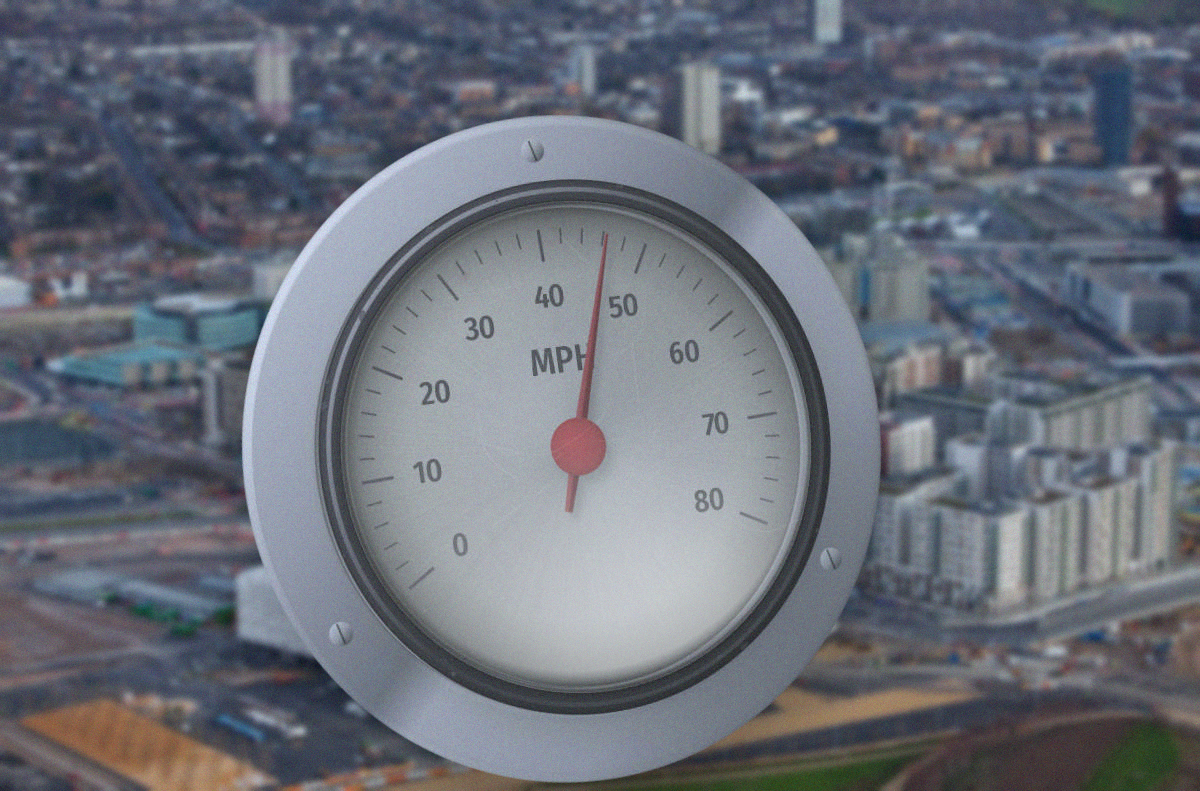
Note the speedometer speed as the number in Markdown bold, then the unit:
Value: **46** mph
